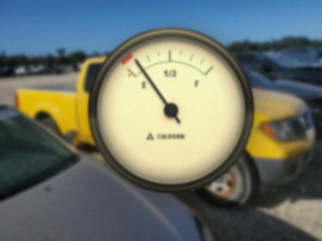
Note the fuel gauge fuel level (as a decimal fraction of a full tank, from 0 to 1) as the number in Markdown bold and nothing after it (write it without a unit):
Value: **0.125**
